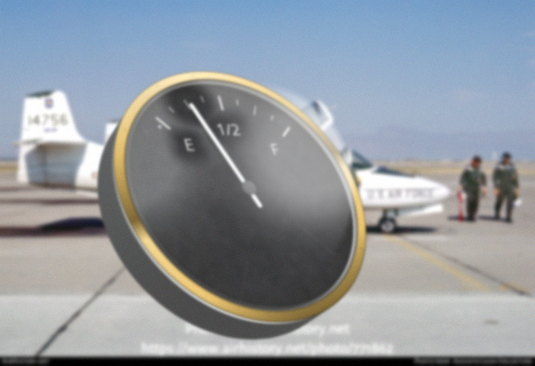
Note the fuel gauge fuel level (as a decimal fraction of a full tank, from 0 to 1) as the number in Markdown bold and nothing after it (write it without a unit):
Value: **0.25**
